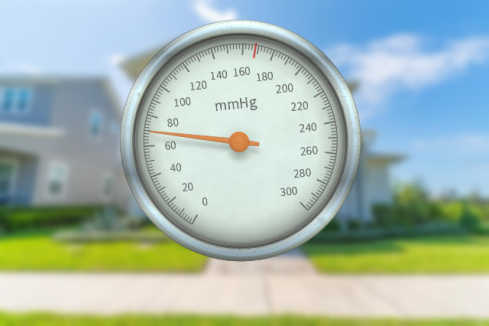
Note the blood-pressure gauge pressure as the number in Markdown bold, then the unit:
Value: **70** mmHg
